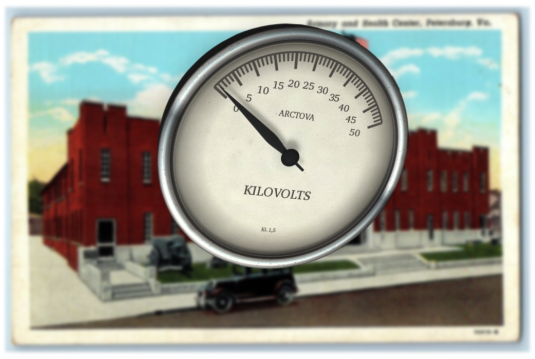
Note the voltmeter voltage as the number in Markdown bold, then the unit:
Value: **1** kV
